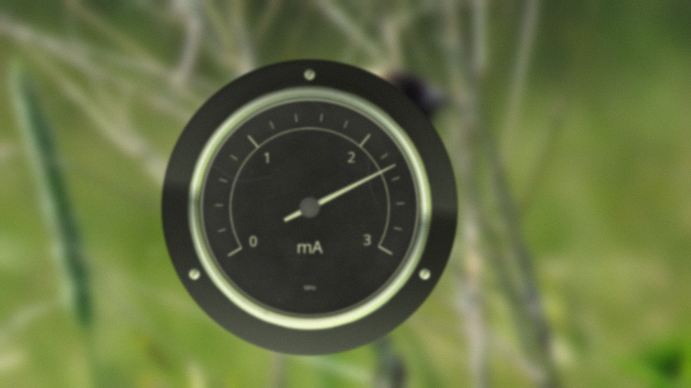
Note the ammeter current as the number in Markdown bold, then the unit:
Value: **2.3** mA
